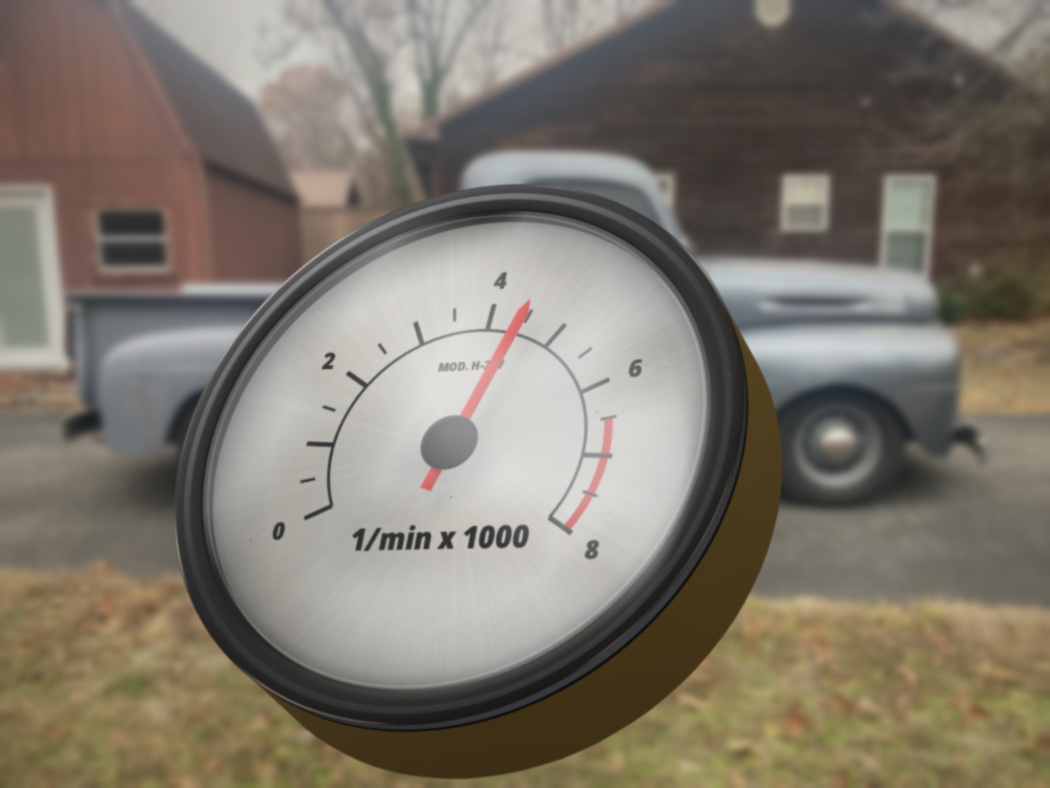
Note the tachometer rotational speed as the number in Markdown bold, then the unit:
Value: **4500** rpm
